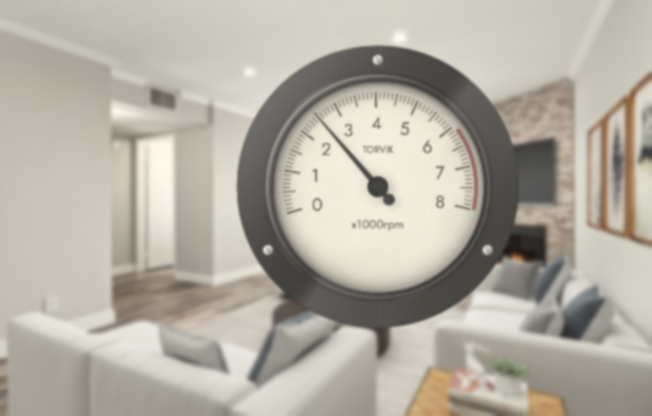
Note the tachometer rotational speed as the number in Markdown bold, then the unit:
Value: **2500** rpm
